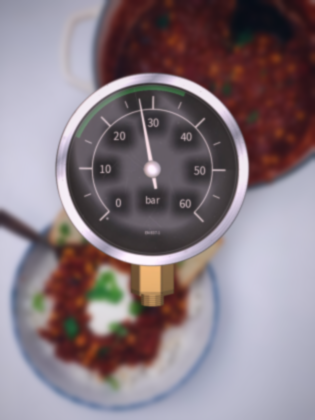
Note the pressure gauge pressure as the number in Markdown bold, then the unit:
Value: **27.5** bar
